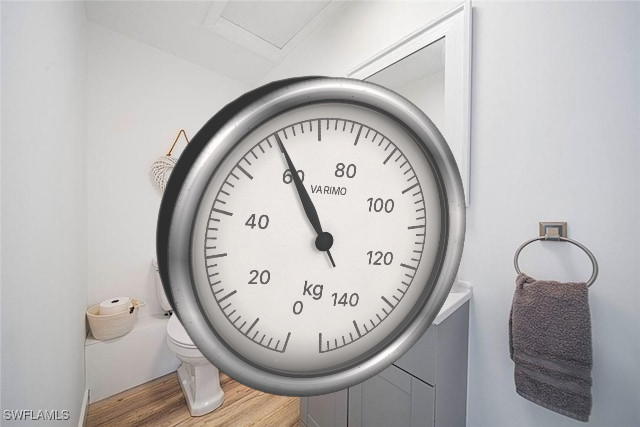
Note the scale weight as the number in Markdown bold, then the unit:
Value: **60** kg
